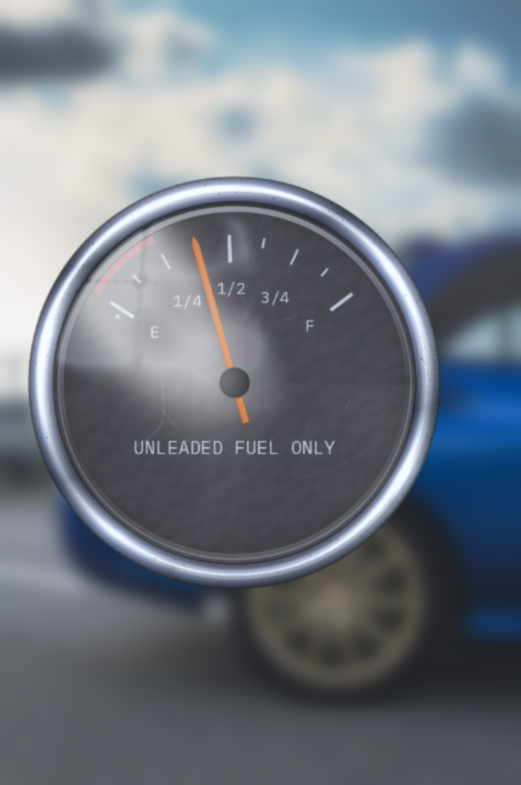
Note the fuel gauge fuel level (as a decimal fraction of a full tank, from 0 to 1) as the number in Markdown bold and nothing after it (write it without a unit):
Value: **0.375**
